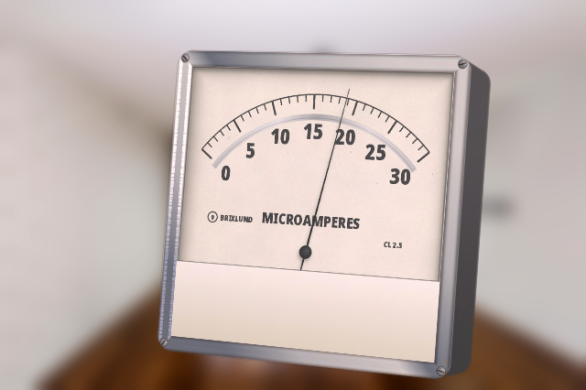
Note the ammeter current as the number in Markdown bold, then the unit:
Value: **19** µA
